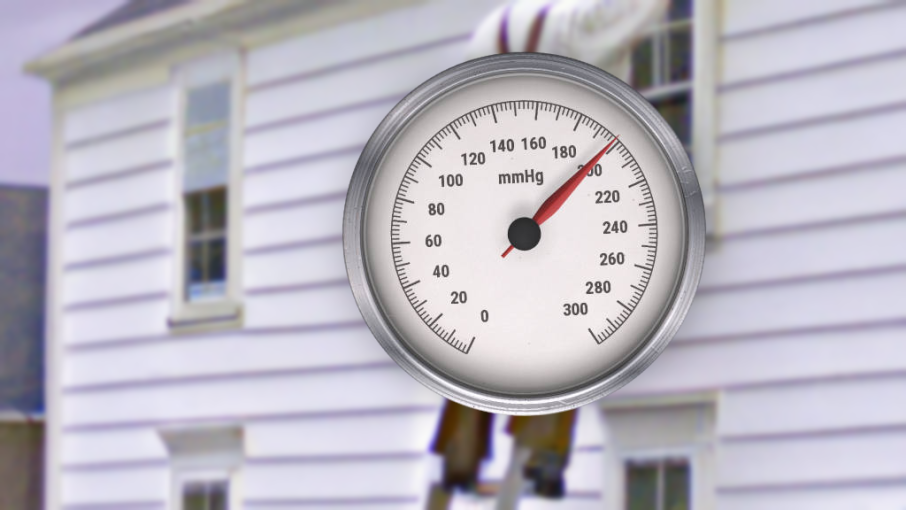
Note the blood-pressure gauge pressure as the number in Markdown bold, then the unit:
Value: **198** mmHg
